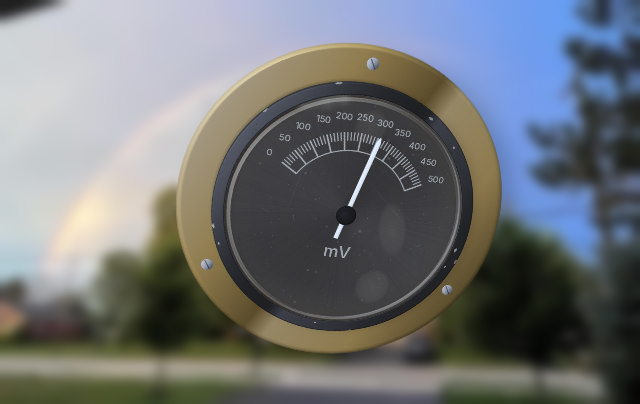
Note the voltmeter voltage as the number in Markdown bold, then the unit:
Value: **300** mV
